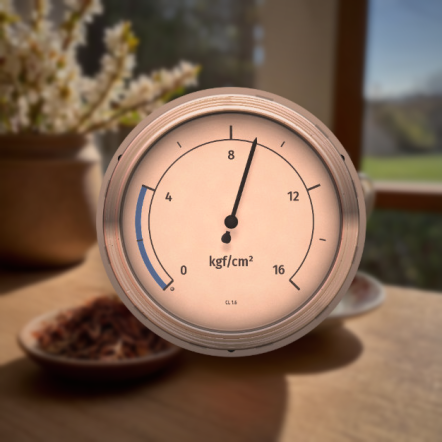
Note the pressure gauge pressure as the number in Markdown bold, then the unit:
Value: **9** kg/cm²
